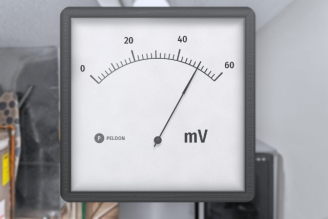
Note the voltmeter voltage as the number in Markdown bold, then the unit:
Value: **50** mV
